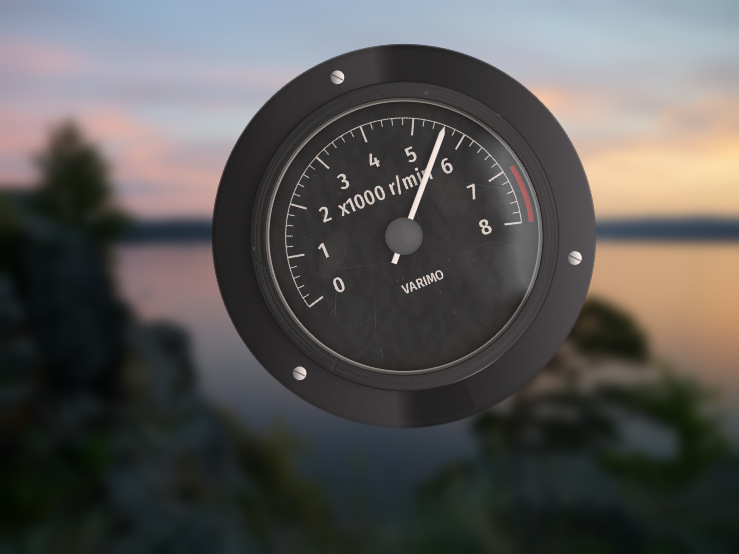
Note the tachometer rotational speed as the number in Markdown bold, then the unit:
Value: **5600** rpm
